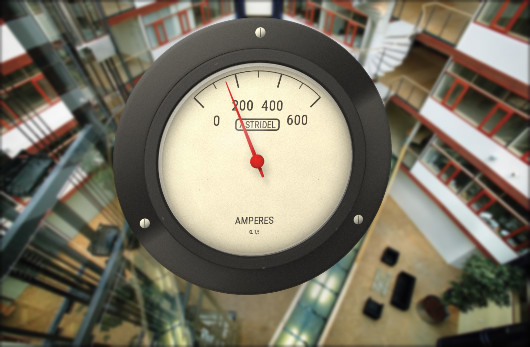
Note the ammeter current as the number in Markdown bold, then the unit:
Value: **150** A
